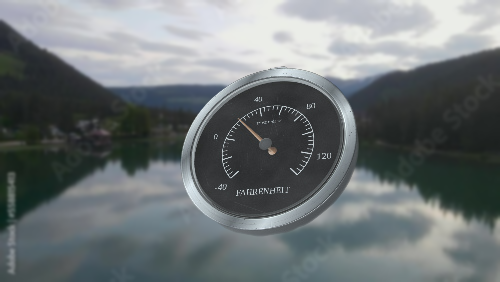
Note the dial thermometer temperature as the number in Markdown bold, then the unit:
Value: **20** °F
